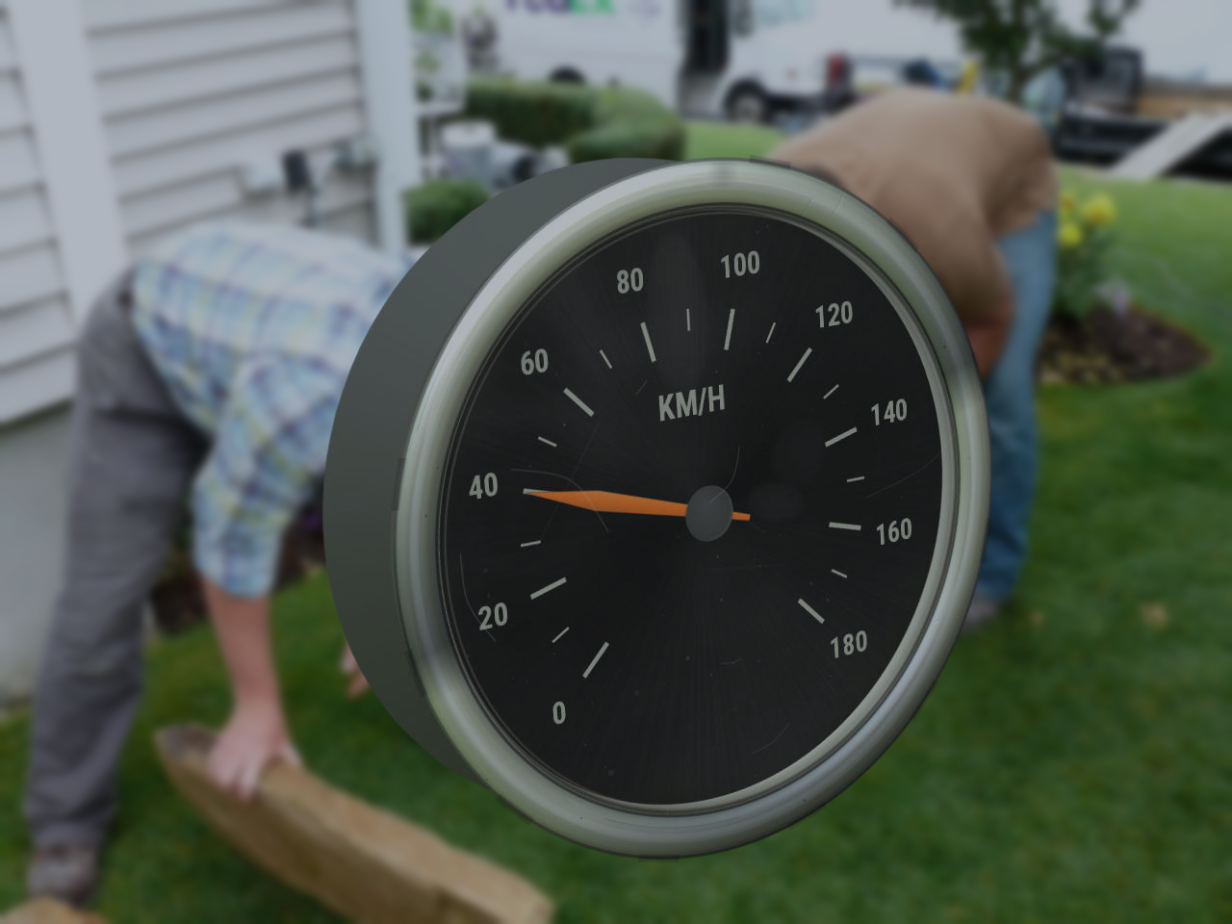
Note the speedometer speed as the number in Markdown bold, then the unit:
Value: **40** km/h
